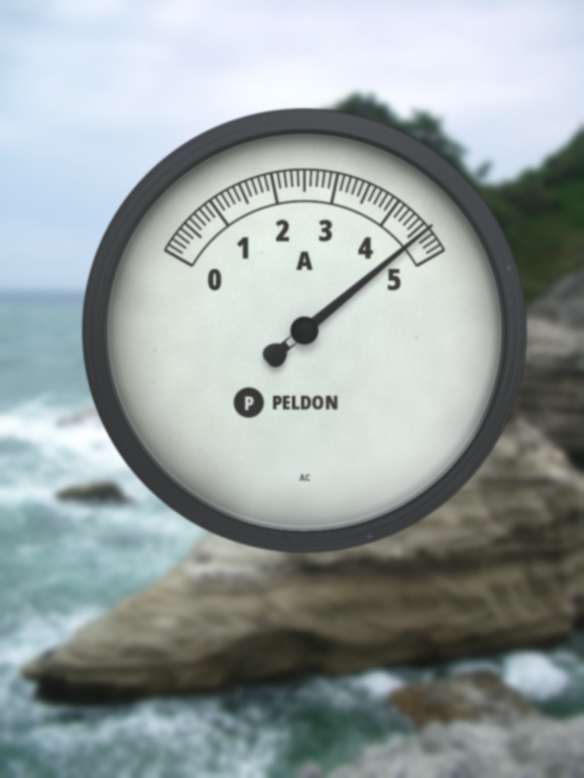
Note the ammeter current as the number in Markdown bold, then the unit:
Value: **4.6** A
